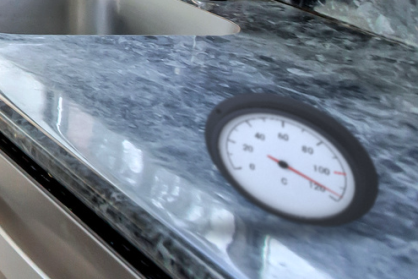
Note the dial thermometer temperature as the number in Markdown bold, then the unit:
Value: **115** °C
